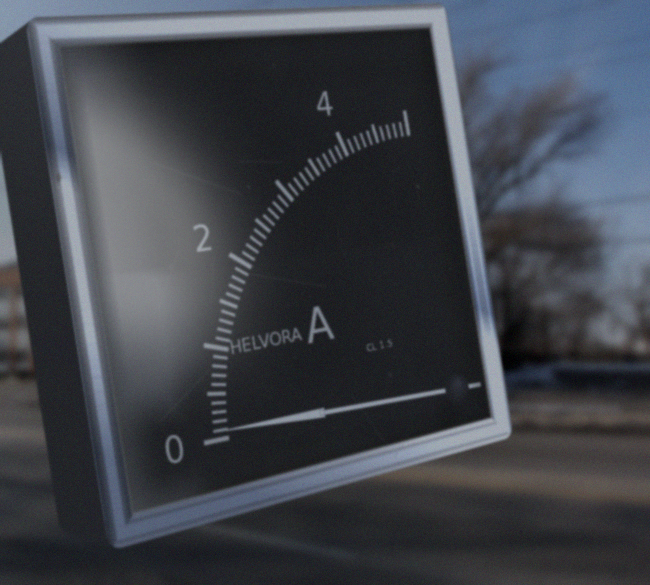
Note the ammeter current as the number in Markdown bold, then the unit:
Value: **0.1** A
